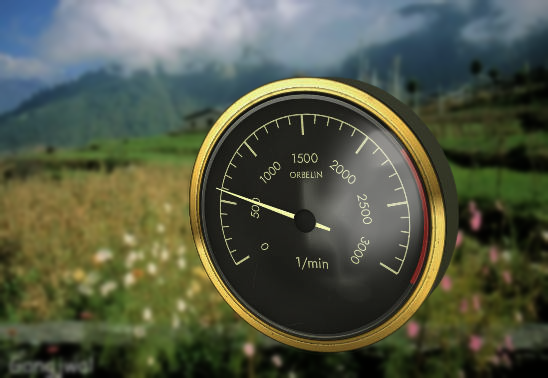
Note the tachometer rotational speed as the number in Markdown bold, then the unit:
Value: **600** rpm
